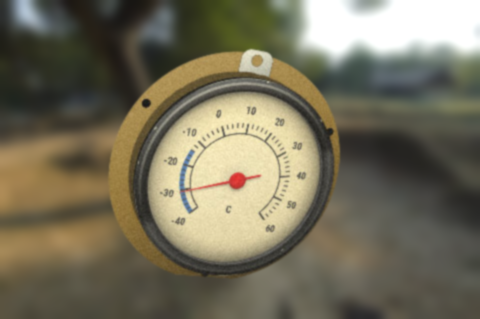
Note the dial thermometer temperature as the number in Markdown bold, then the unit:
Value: **-30** °C
